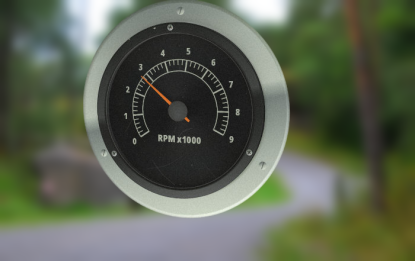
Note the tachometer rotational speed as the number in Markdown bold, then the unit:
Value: **2800** rpm
